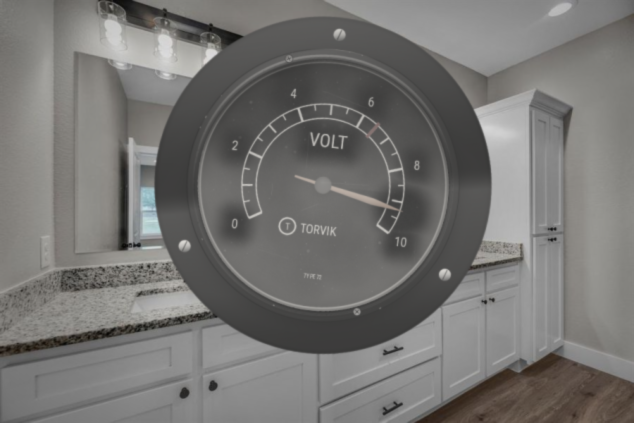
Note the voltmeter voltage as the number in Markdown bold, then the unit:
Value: **9.25** V
